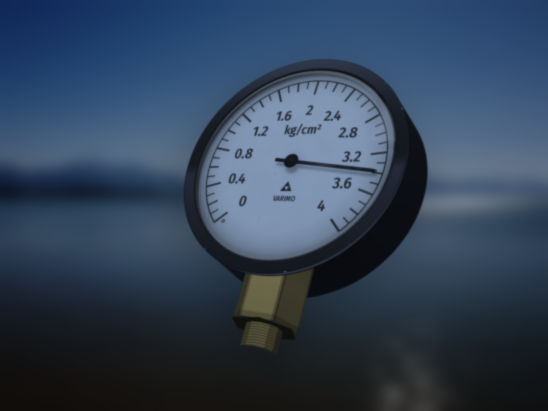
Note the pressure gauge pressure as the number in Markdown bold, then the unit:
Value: **3.4** kg/cm²
